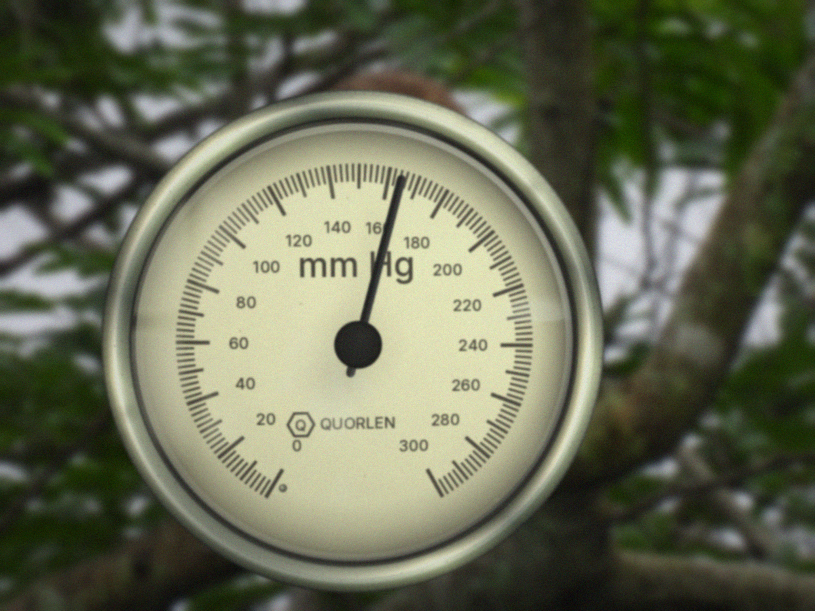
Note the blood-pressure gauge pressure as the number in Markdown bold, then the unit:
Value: **164** mmHg
